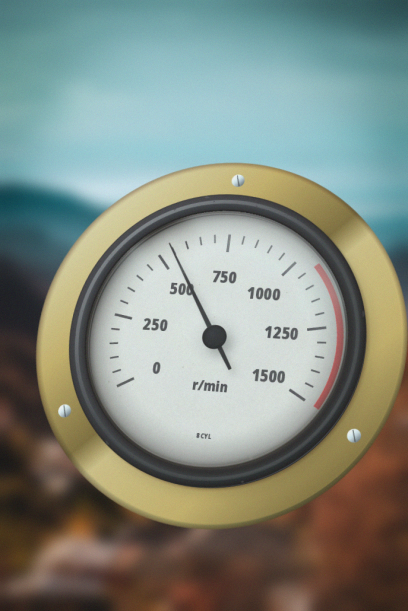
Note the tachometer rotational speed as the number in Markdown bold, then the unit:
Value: **550** rpm
